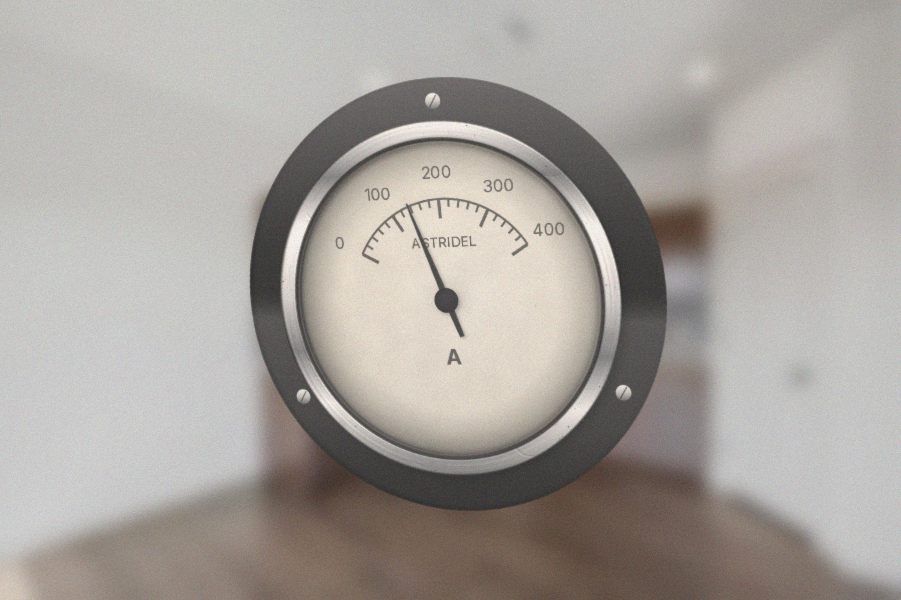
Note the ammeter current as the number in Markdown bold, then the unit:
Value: **140** A
